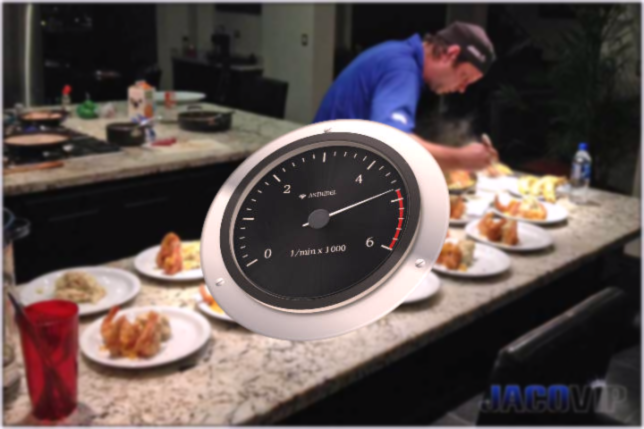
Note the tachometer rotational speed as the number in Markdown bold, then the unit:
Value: **4800** rpm
